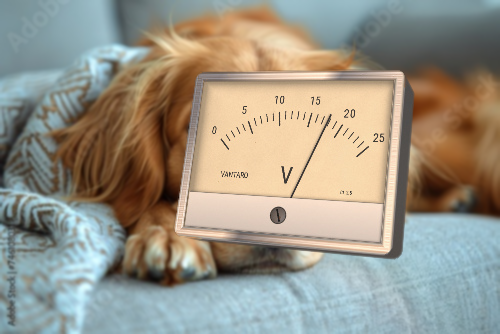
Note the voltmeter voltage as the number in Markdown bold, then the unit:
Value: **18** V
